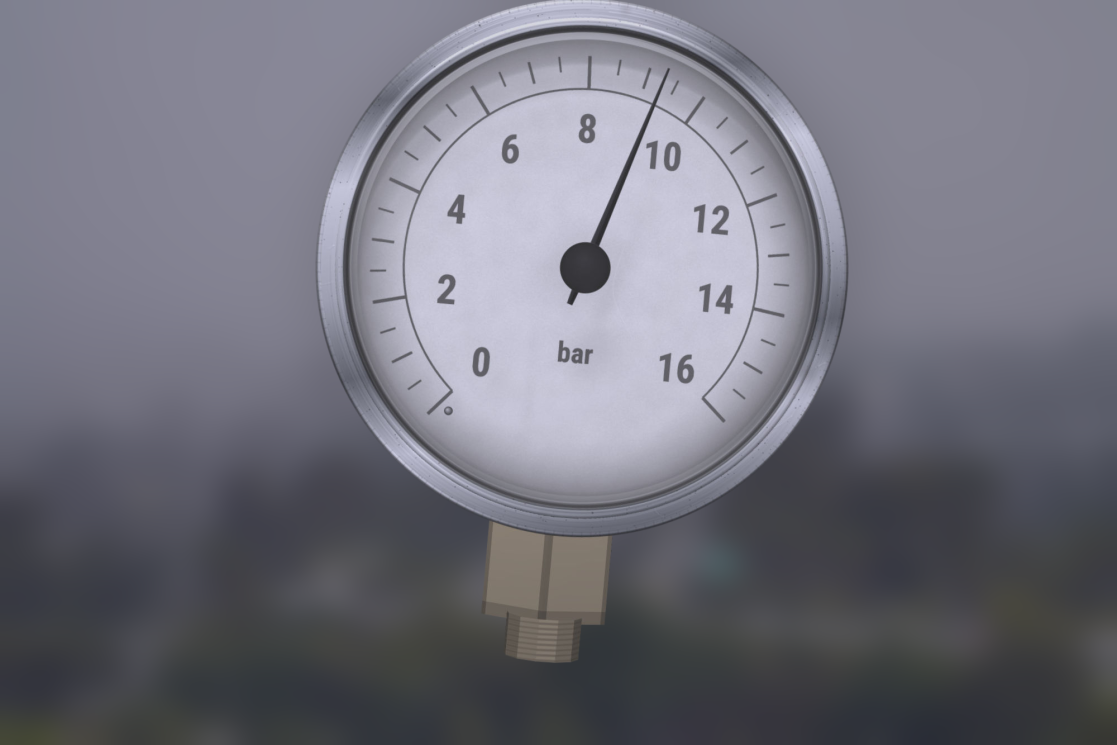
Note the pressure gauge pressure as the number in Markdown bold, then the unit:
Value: **9.25** bar
